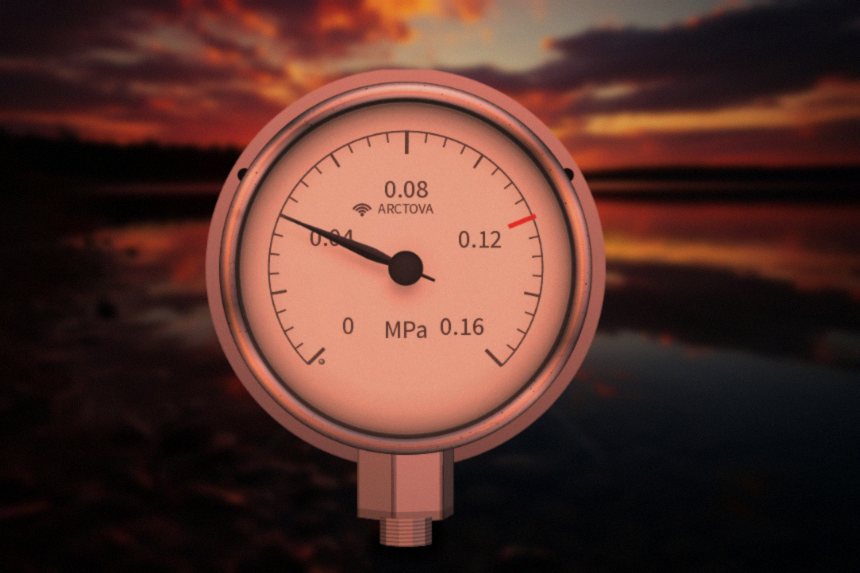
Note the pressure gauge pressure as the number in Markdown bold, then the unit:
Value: **0.04** MPa
